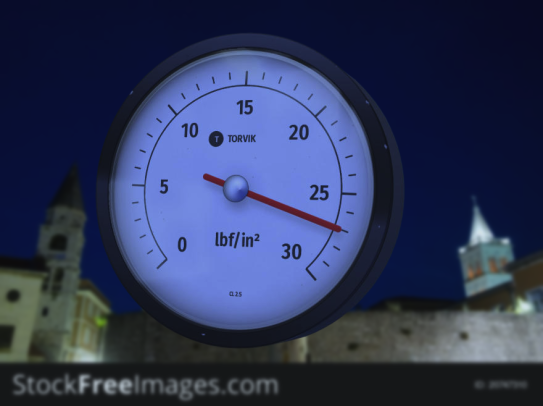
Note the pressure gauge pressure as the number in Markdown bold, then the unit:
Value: **27** psi
